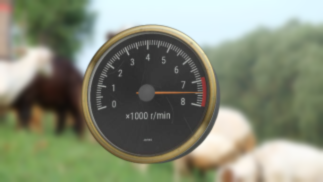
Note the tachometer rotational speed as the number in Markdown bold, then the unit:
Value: **7500** rpm
